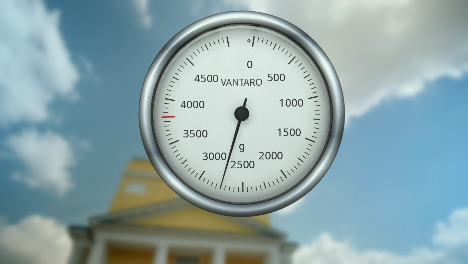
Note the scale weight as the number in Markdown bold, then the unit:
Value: **2750** g
